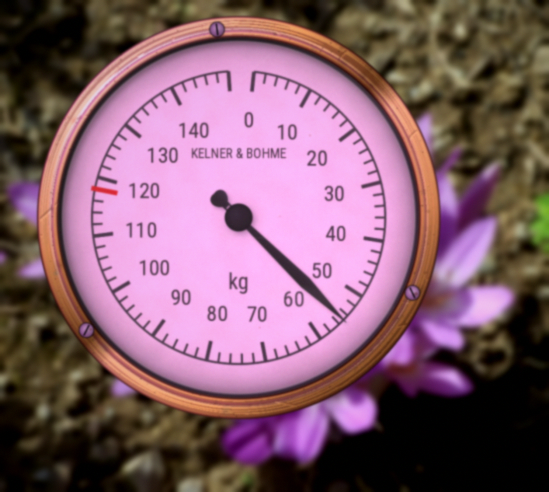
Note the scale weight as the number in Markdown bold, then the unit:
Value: **55** kg
